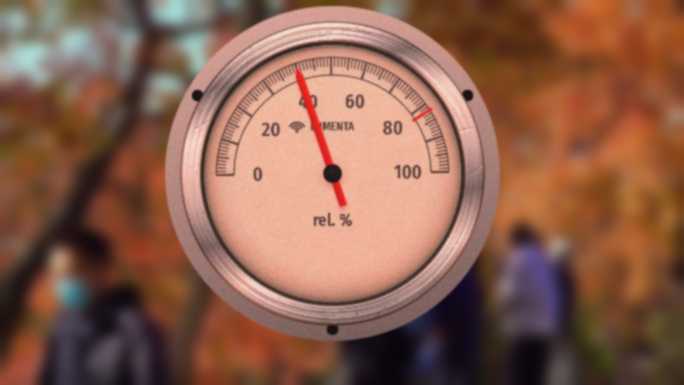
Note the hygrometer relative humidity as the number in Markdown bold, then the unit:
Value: **40** %
